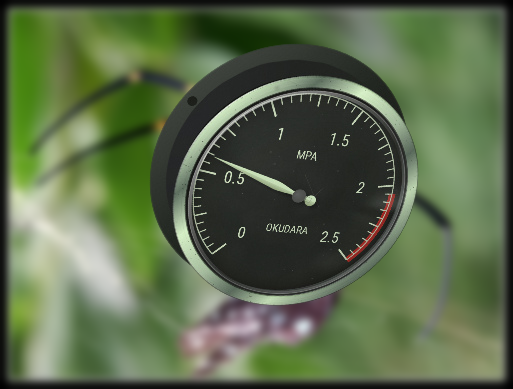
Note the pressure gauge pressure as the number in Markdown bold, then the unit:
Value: **0.6** MPa
